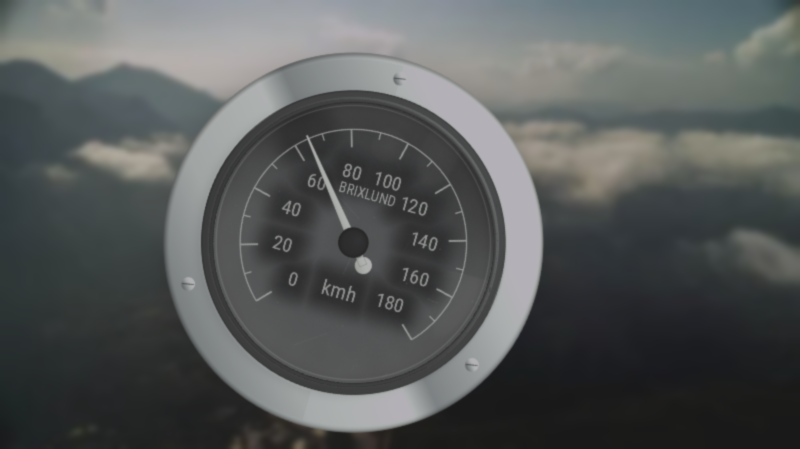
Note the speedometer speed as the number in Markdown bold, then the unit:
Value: **65** km/h
